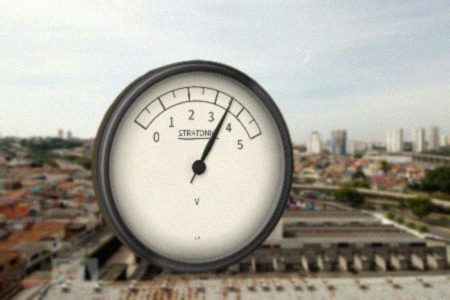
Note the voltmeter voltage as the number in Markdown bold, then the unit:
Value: **3.5** V
